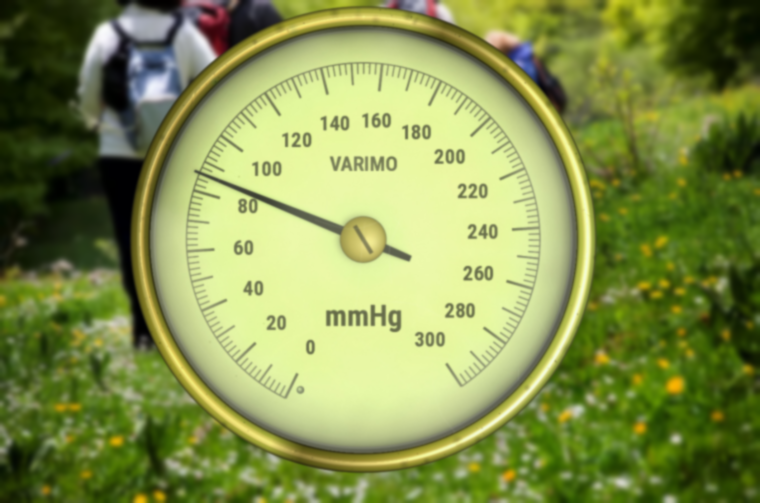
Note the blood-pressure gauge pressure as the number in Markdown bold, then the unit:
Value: **86** mmHg
